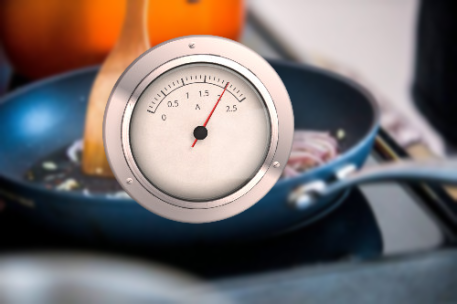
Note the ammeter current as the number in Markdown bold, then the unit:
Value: **2** A
